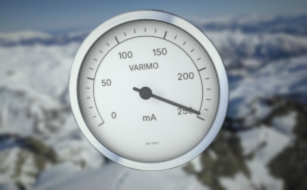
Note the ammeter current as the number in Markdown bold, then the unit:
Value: **245** mA
